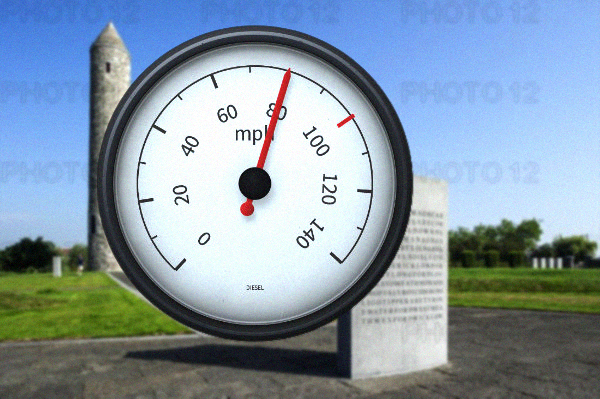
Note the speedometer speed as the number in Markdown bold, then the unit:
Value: **80** mph
